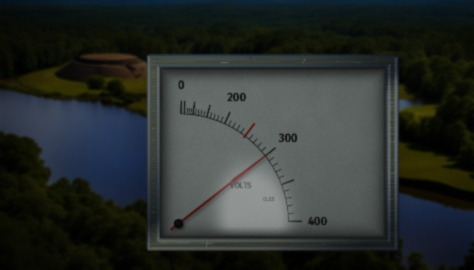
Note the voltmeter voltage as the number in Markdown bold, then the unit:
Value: **300** V
